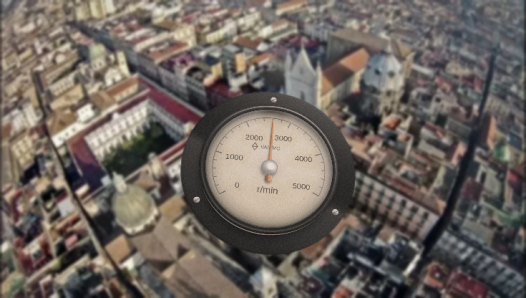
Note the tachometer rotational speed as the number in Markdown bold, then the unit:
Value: **2600** rpm
